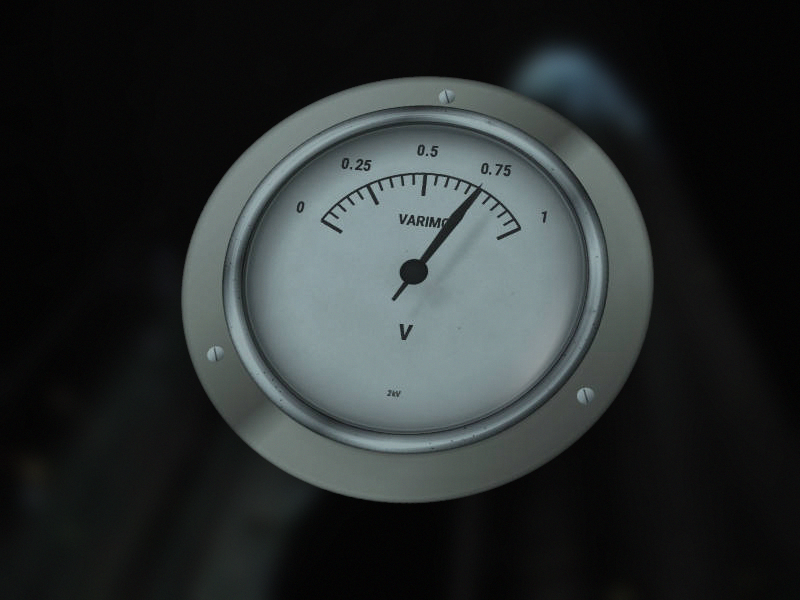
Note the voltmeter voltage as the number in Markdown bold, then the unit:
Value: **0.75** V
